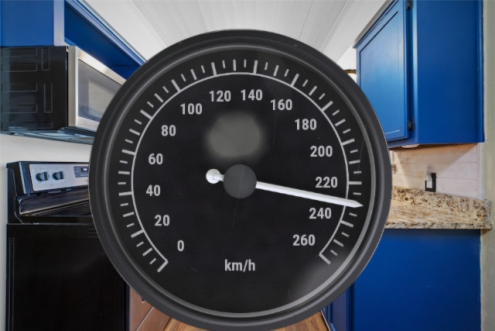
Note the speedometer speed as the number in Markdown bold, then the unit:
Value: **230** km/h
